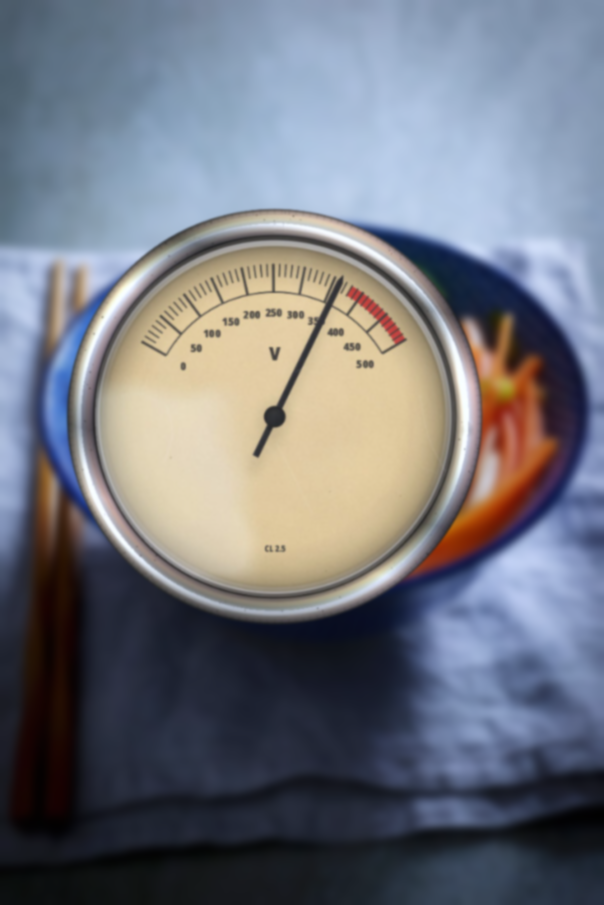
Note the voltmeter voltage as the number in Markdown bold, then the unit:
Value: **360** V
